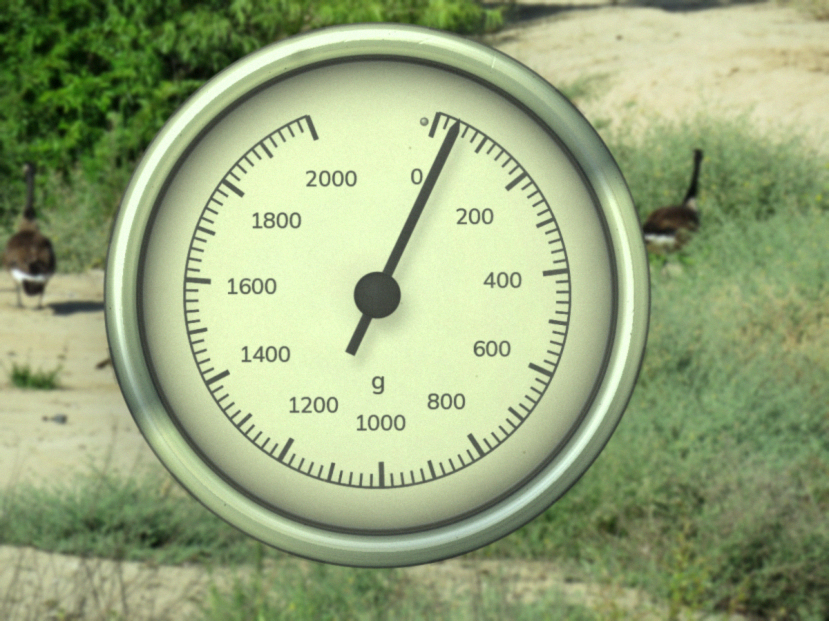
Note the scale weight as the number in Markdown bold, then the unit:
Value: **40** g
